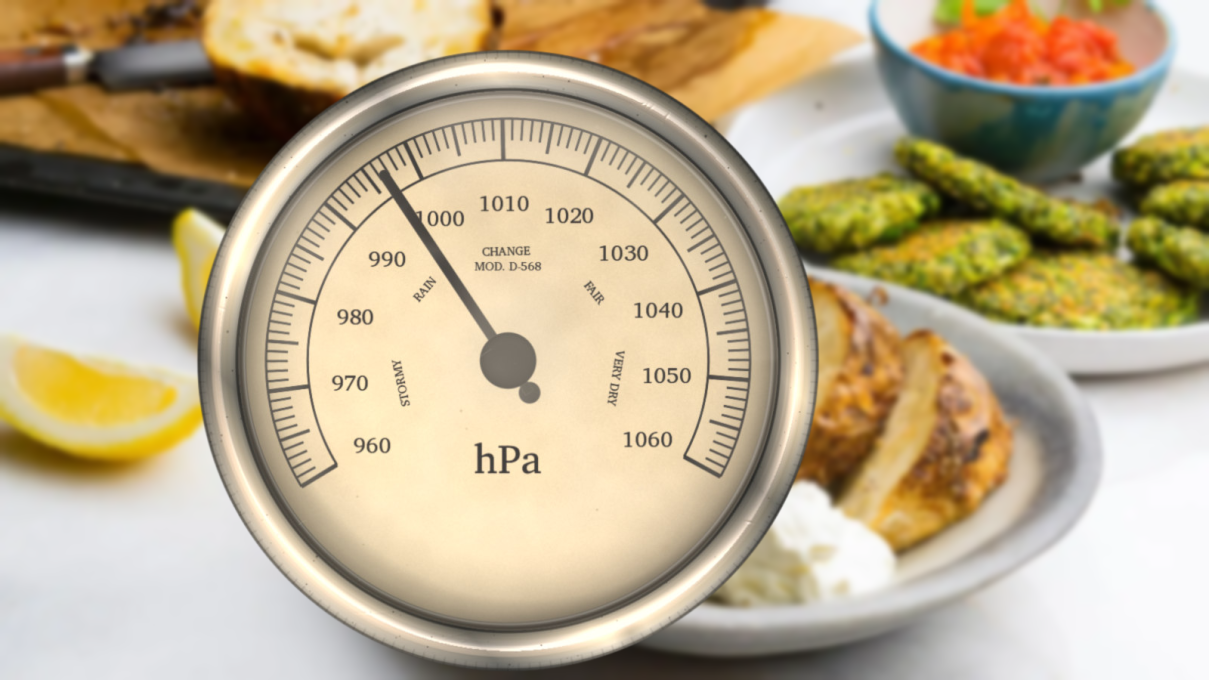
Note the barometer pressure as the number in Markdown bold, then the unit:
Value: **996.5** hPa
